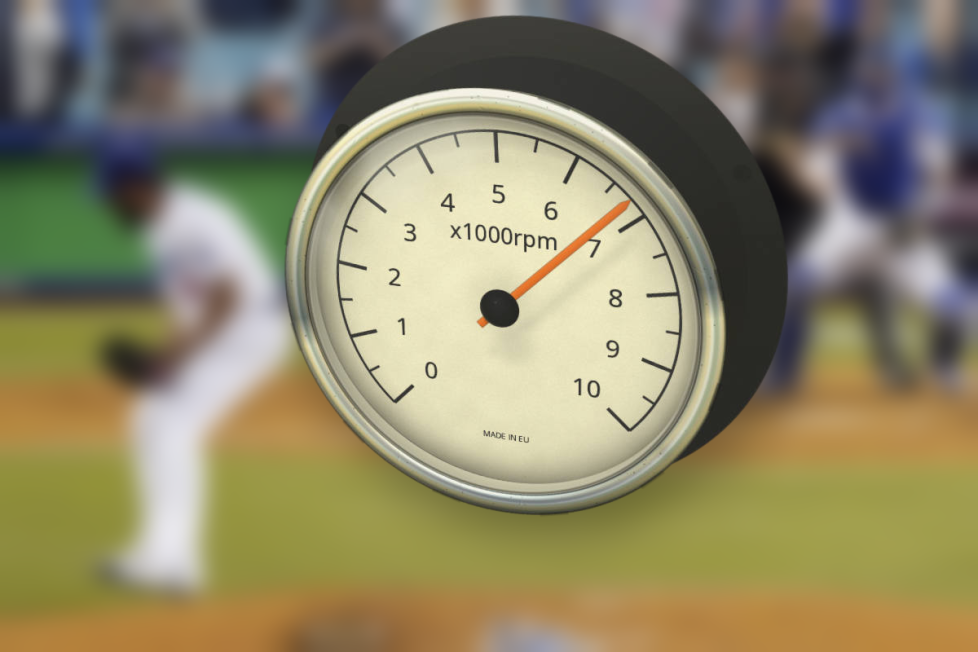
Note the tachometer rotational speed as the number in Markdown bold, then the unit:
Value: **6750** rpm
